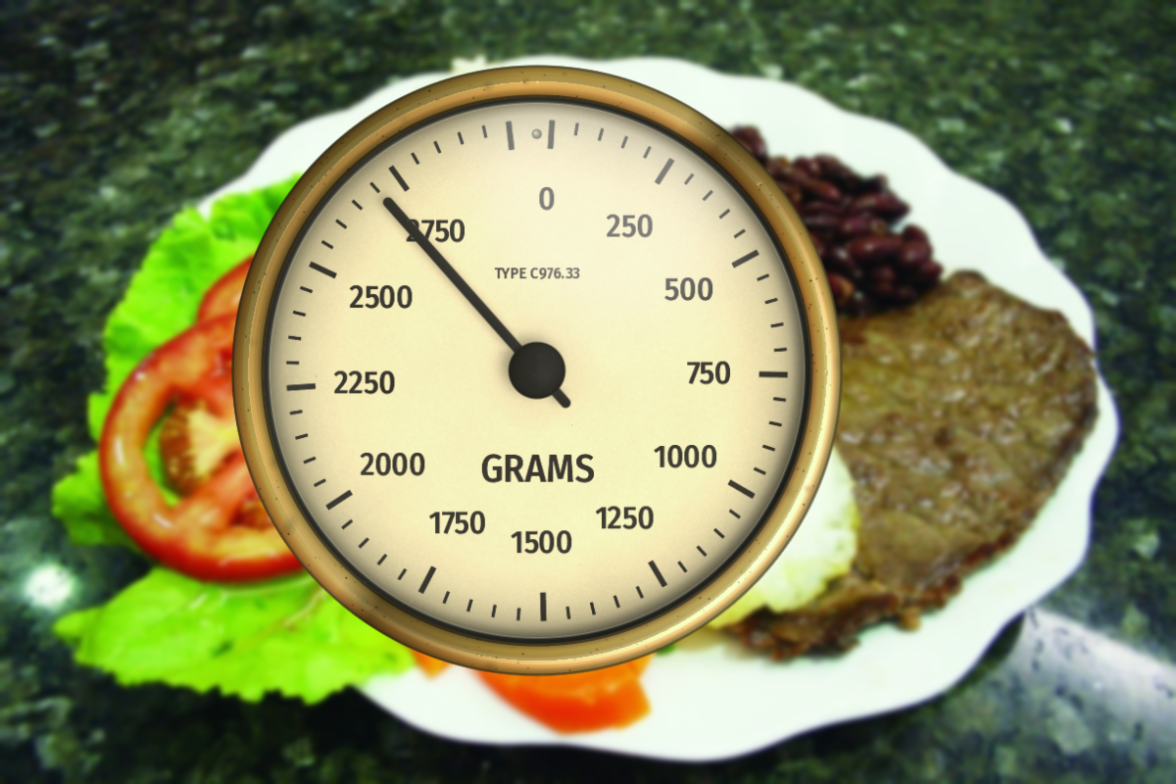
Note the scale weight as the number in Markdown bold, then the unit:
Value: **2700** g
